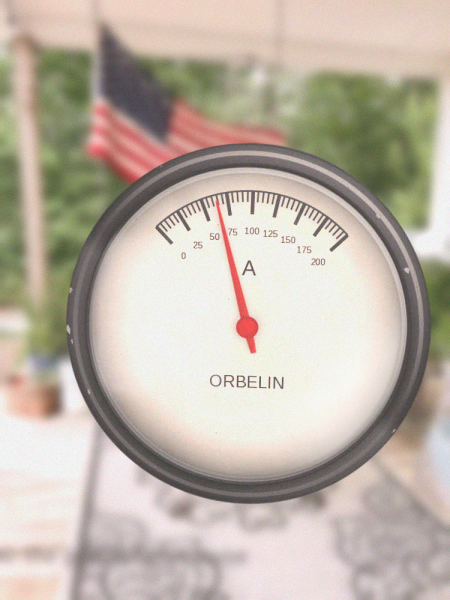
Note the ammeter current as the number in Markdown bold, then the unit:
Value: **65** A
